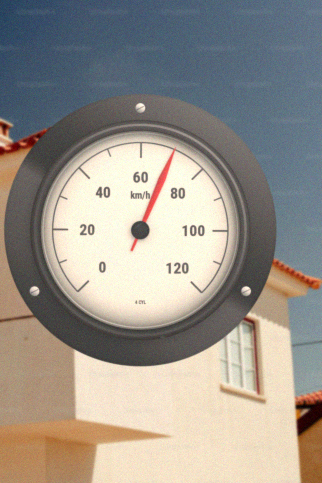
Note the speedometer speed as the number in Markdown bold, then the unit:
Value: **70** km/h
